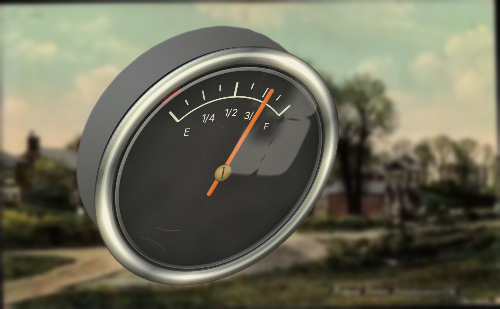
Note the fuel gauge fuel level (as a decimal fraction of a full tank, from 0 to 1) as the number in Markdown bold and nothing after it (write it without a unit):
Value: **0.75**
